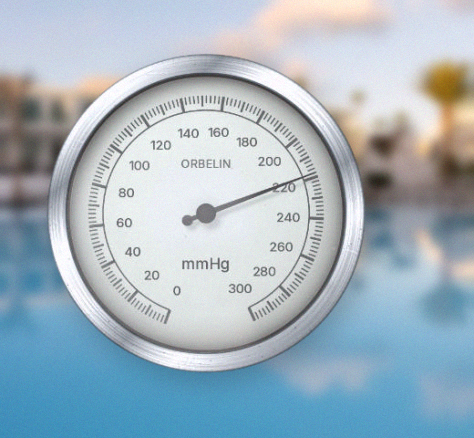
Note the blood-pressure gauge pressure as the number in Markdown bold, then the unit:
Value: **218** mmHg
